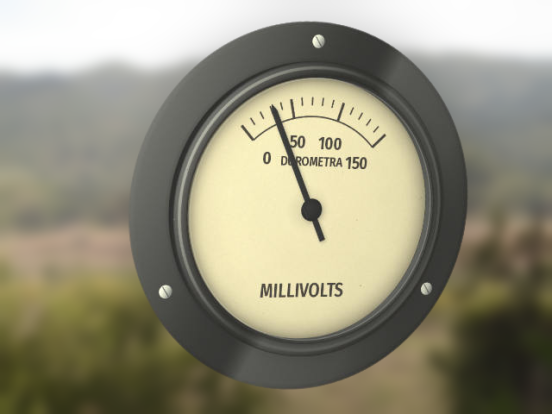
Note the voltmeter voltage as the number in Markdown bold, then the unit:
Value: **30** mV
